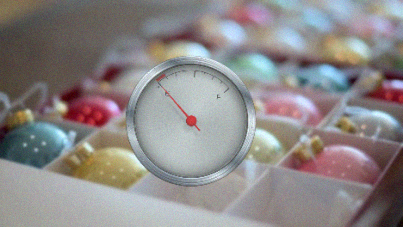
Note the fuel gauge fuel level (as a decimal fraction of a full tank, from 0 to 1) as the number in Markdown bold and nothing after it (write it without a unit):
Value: **0**
